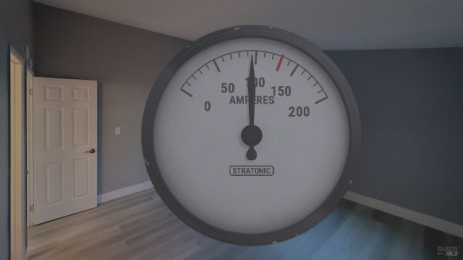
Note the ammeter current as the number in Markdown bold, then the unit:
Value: **95** A
